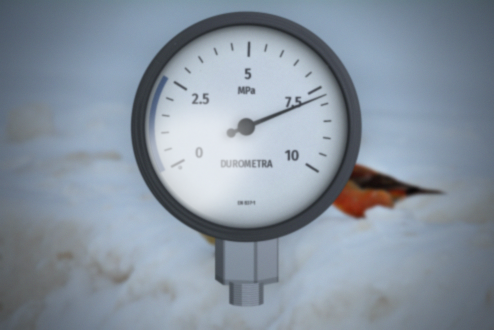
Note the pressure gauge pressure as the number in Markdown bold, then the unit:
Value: **7.75** MPa
